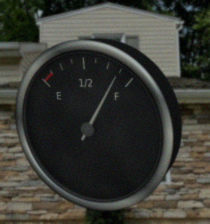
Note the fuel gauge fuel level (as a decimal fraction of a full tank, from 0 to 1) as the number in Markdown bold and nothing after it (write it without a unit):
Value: **0.875**
